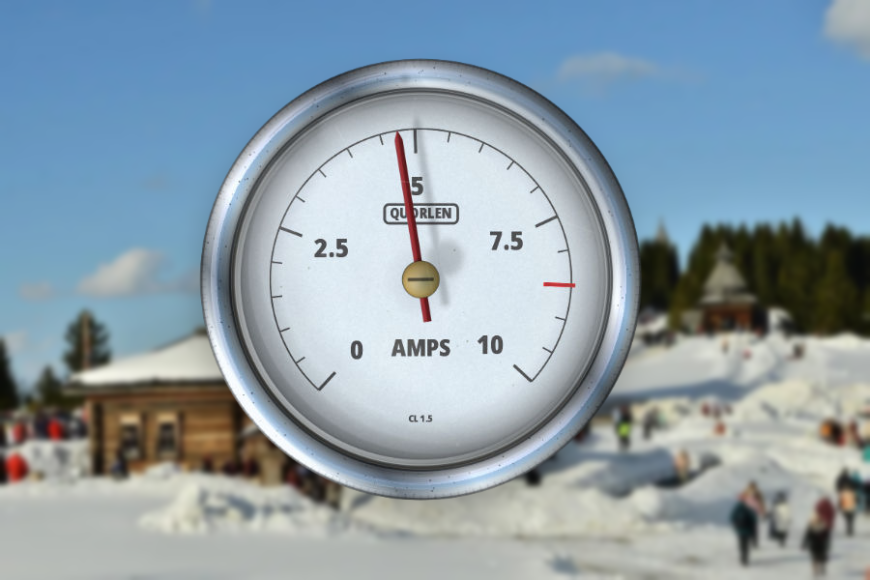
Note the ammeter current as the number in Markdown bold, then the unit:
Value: **4.75** A
